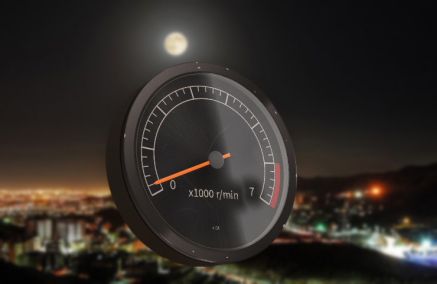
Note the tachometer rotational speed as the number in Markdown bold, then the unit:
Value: **200** rpm
